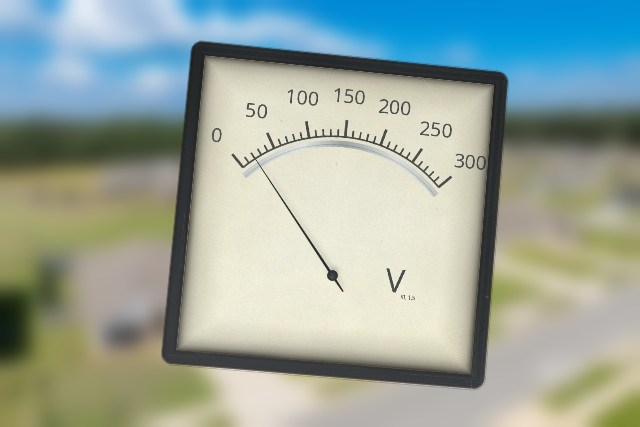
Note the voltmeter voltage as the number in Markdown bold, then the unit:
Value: **20** V
